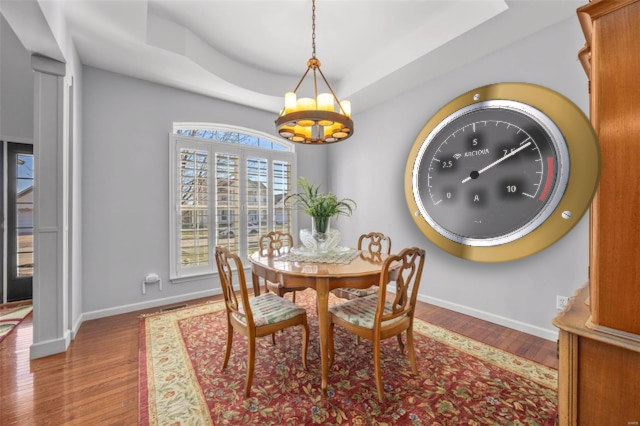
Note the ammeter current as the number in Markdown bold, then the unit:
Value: **7.75** A
